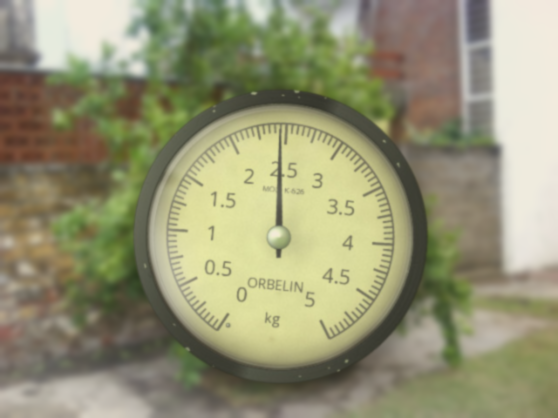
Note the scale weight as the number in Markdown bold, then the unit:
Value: **2.45** kg
